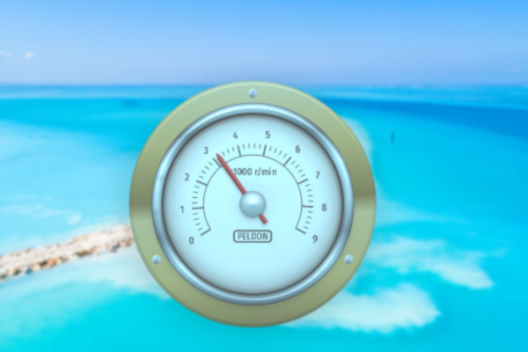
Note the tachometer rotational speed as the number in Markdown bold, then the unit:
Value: **3200** rpm
